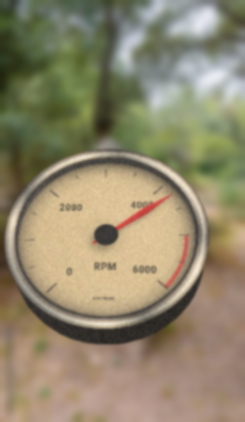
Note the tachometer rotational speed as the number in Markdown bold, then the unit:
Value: **4250** rpm
